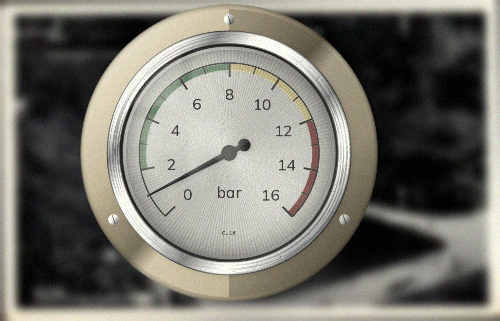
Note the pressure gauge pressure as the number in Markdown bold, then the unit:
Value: **1** bar
